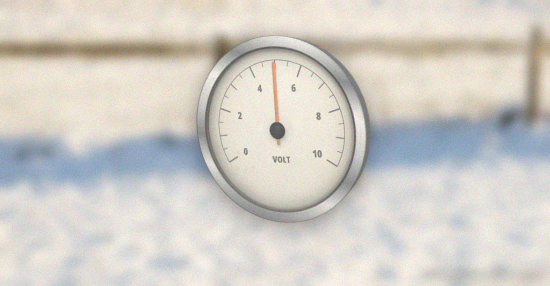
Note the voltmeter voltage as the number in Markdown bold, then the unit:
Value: **5** V
